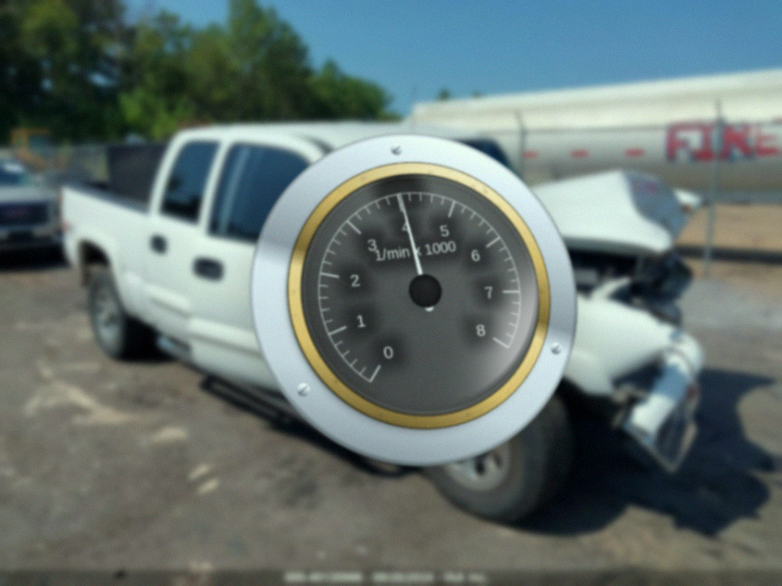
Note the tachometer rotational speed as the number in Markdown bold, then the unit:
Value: **4000** rpm
